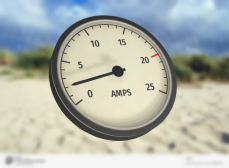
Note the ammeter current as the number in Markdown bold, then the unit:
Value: **2** A
